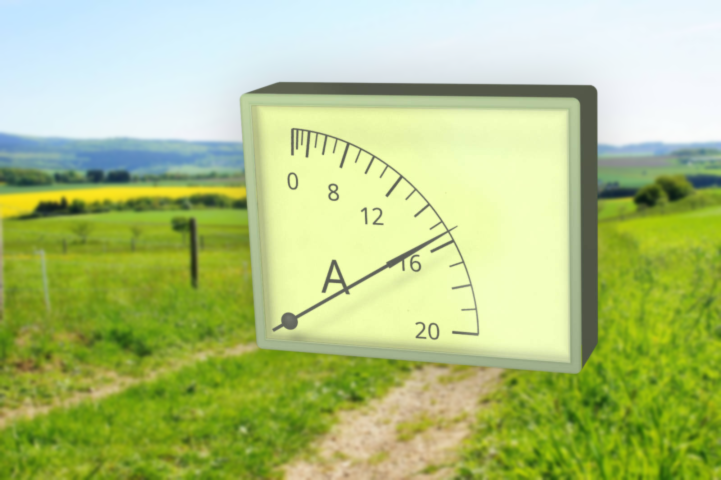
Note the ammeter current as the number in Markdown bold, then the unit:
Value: **15.5** A
